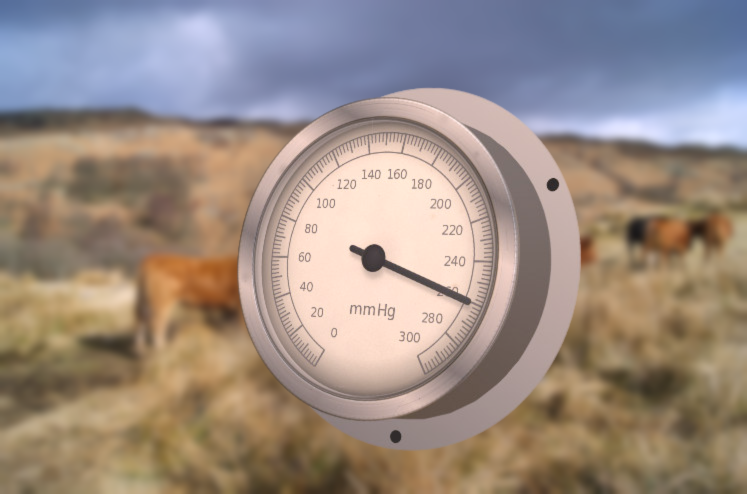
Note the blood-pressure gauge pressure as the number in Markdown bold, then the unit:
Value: **260** mmHg
